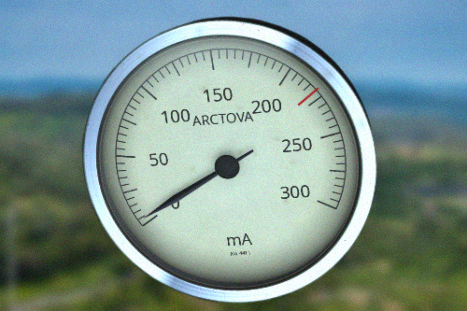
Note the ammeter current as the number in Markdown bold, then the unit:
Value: **5** mA
